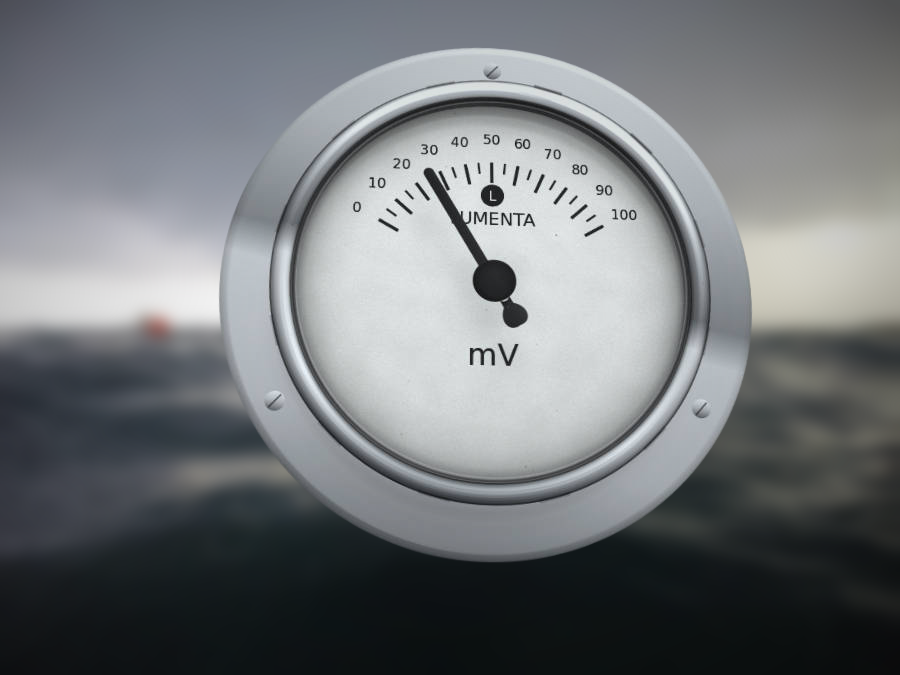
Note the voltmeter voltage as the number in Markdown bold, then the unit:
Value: **25** mV
